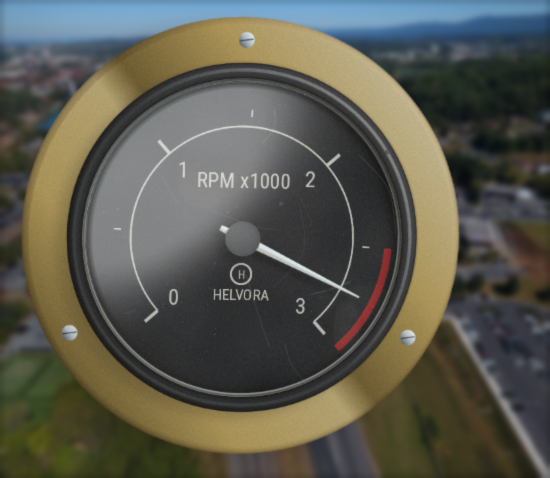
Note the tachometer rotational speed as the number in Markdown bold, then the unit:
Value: **2750** rpm
